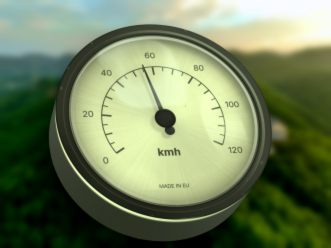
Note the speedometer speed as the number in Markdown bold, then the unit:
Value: **55** km/h
